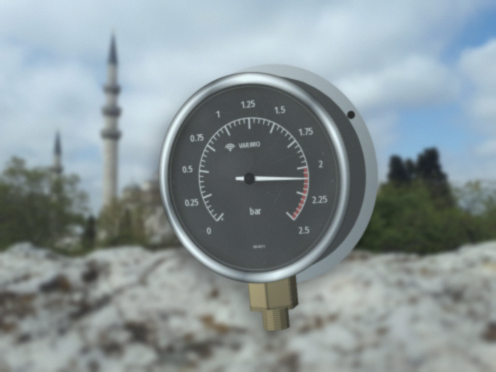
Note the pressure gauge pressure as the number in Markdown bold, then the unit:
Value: **2.1** bar
